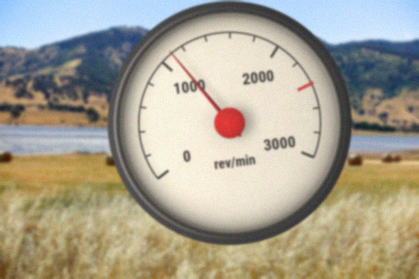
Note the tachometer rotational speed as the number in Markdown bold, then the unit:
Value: **1100** rpm
